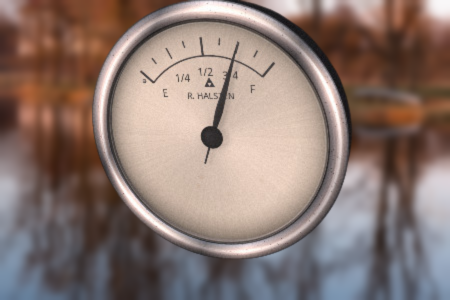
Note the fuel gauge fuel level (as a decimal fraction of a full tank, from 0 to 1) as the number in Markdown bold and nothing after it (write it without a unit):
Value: **0.75**
